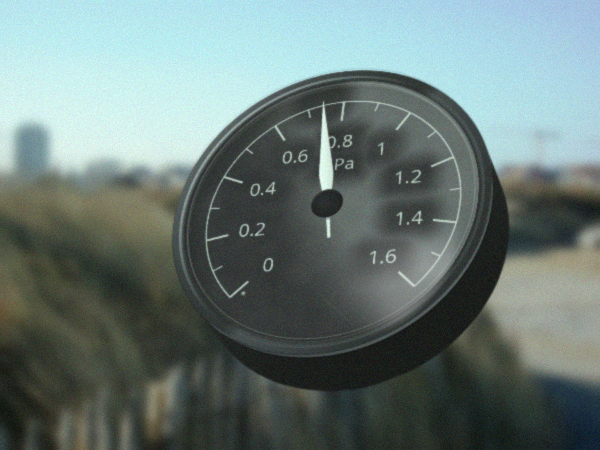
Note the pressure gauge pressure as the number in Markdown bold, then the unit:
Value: **0.75** MPa
